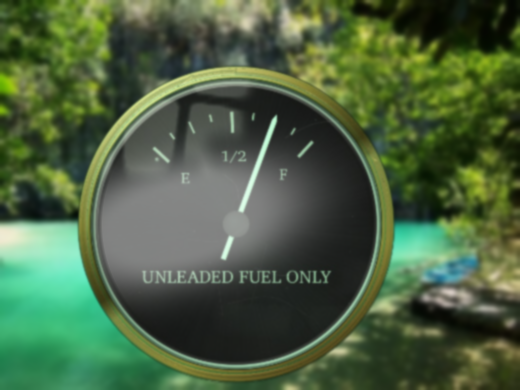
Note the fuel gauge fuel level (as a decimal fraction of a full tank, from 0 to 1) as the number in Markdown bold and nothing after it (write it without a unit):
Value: **0.75**
